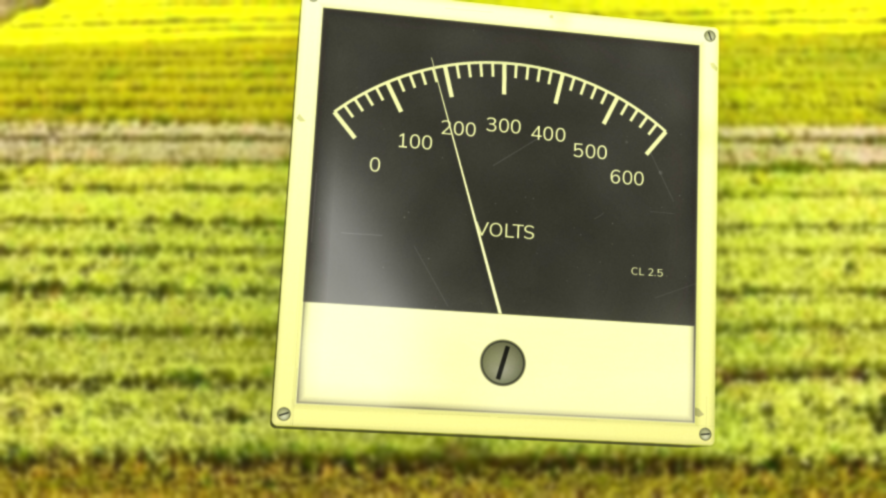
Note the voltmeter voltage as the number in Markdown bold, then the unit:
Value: **180** V
